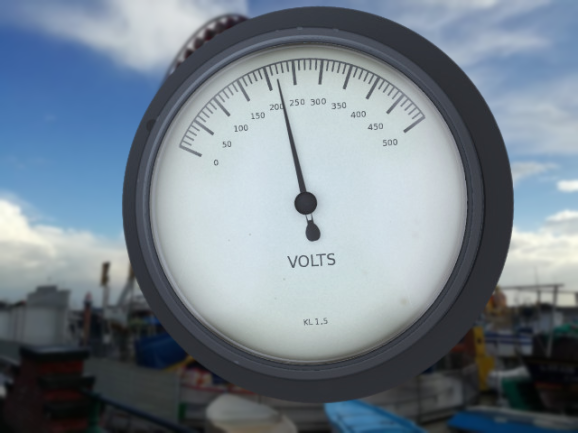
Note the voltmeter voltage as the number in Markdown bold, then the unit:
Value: **220** V
